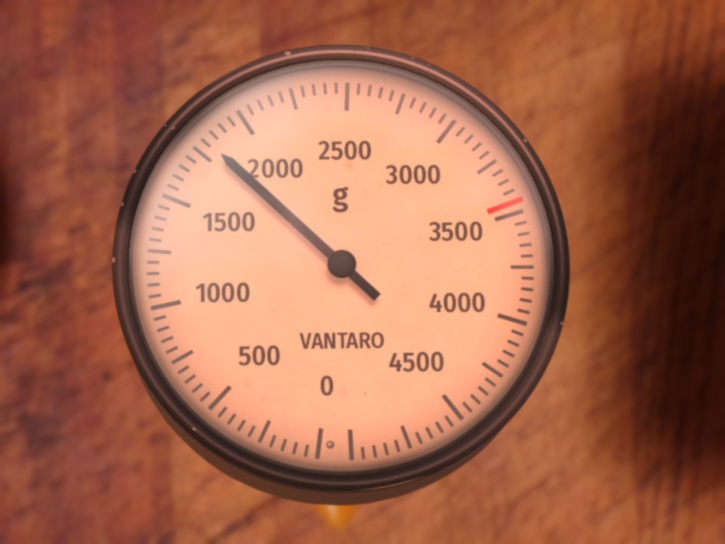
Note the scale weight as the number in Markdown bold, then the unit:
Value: **1800** g
